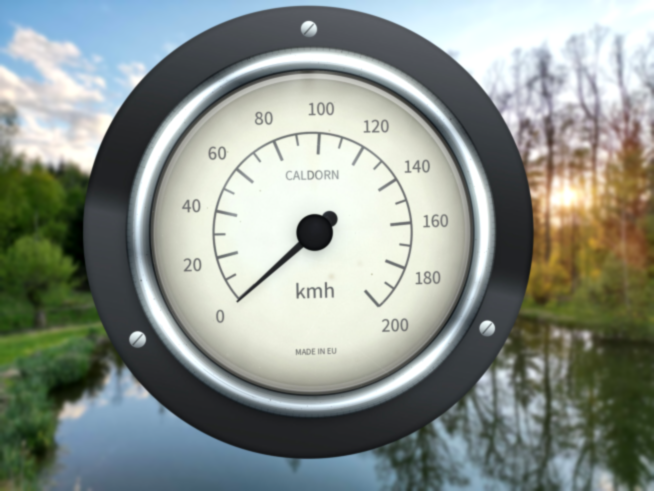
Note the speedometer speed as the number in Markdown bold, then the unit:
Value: **0** km/h
